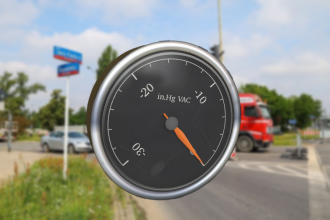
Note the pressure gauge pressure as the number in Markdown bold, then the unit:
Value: **0** inHg
